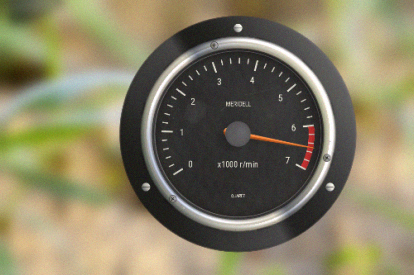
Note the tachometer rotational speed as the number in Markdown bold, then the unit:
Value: **6500** rpm
